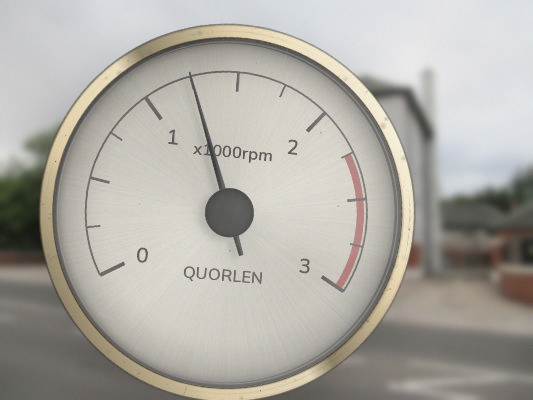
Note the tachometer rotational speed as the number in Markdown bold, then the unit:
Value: **1250** rpm
